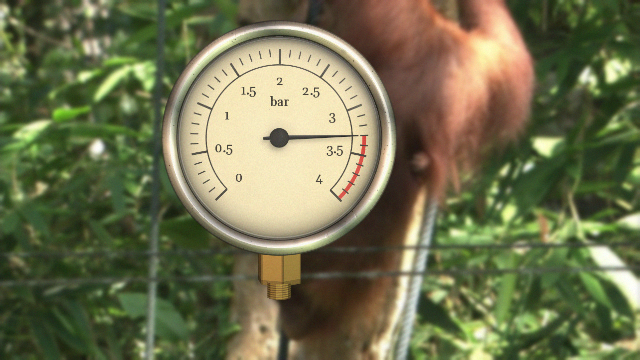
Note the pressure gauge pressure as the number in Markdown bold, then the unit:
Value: **3.3** bar
